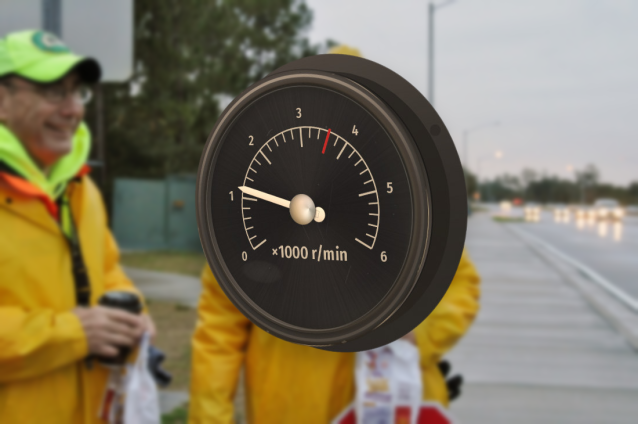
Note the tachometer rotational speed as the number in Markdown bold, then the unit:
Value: **1200** rpm
